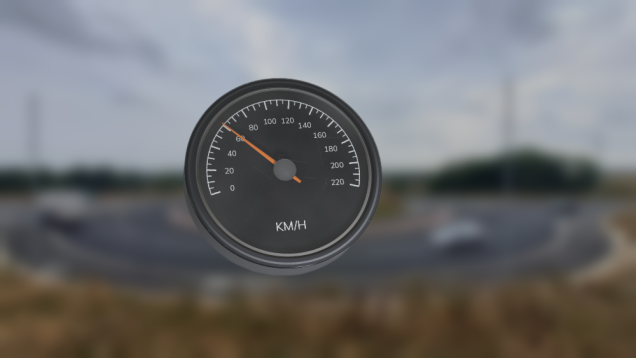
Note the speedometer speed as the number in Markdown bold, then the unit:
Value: **60** km/h
